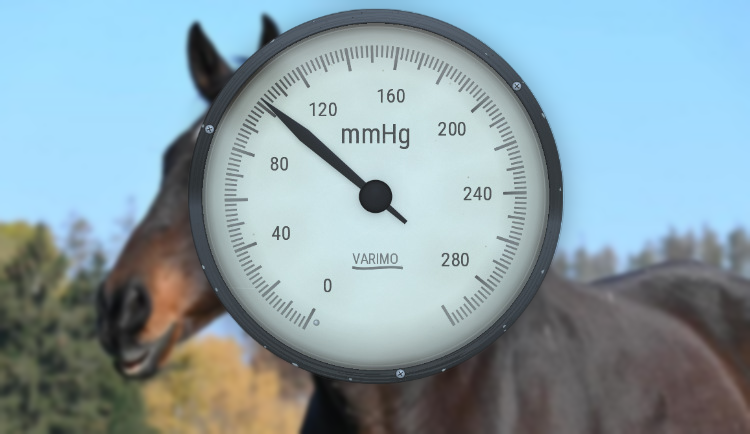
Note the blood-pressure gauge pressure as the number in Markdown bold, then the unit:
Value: **102** mmHg
